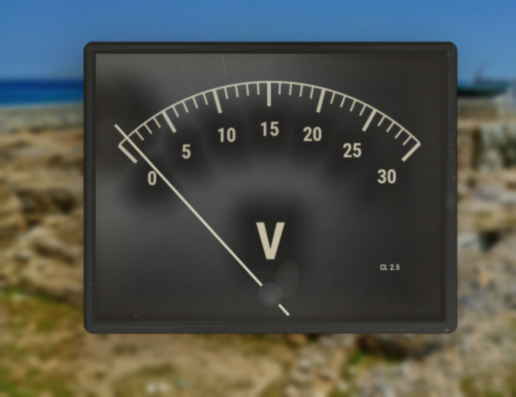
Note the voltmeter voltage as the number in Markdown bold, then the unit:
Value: **1** V
